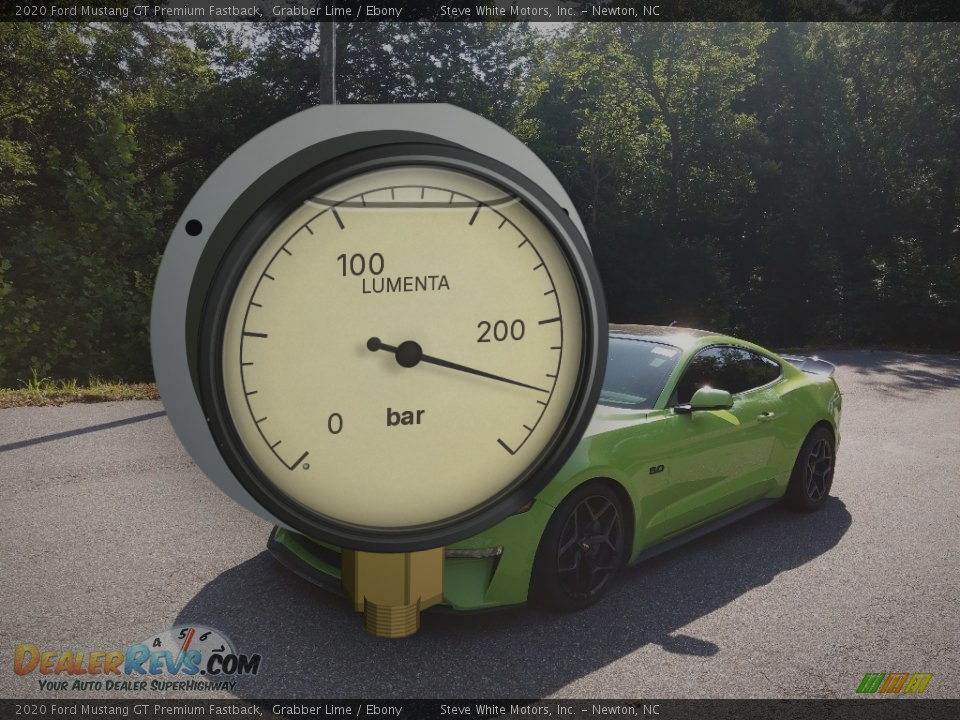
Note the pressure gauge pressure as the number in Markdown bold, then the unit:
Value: **225** bar
